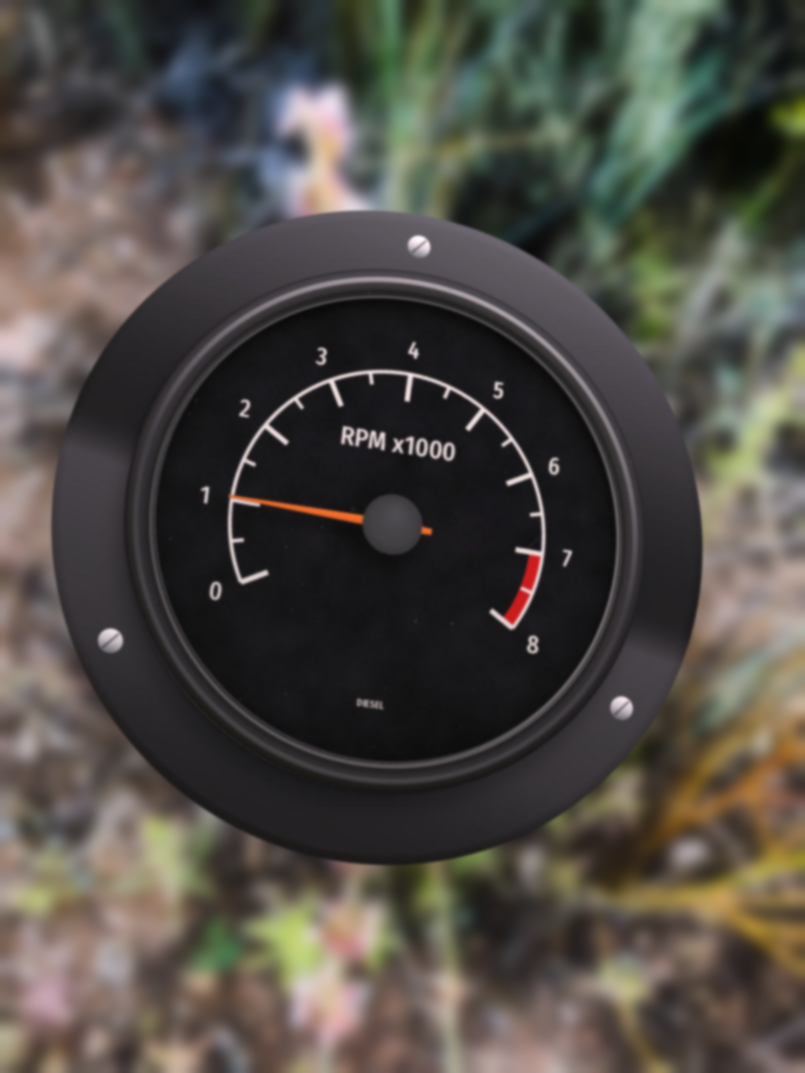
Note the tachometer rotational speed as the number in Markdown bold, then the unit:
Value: **1000** rpm
